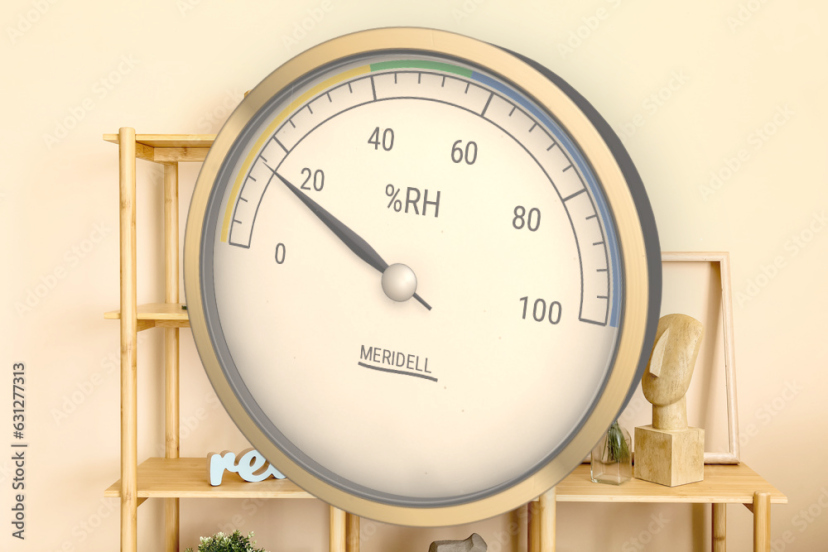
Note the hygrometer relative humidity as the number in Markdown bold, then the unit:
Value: **16** %
